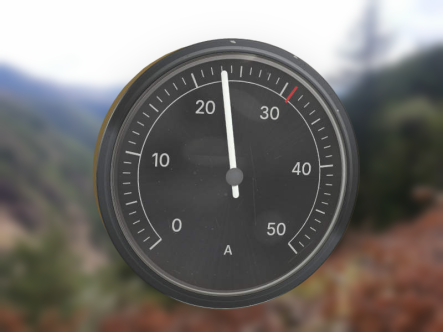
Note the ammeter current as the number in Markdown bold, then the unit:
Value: **23** A
